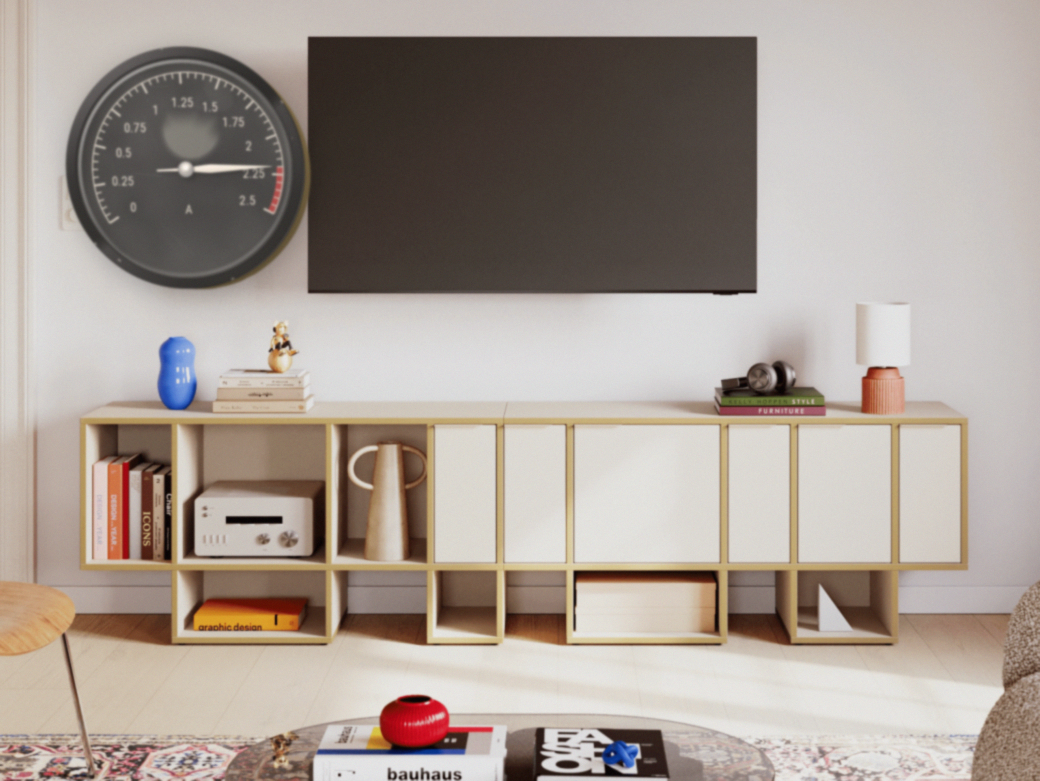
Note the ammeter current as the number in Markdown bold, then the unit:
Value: **2.2** A
